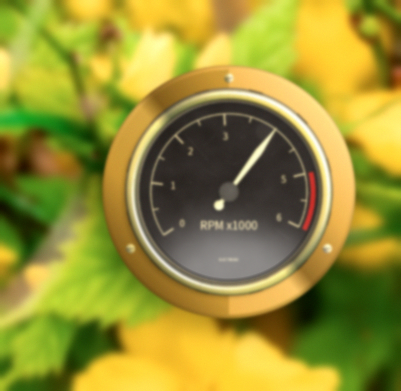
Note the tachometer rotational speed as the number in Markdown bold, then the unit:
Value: **4000** rpm
